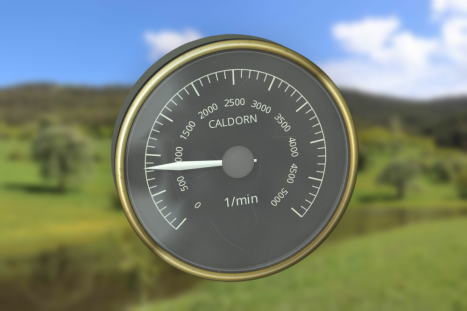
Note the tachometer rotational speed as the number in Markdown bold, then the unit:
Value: **850** rpm
